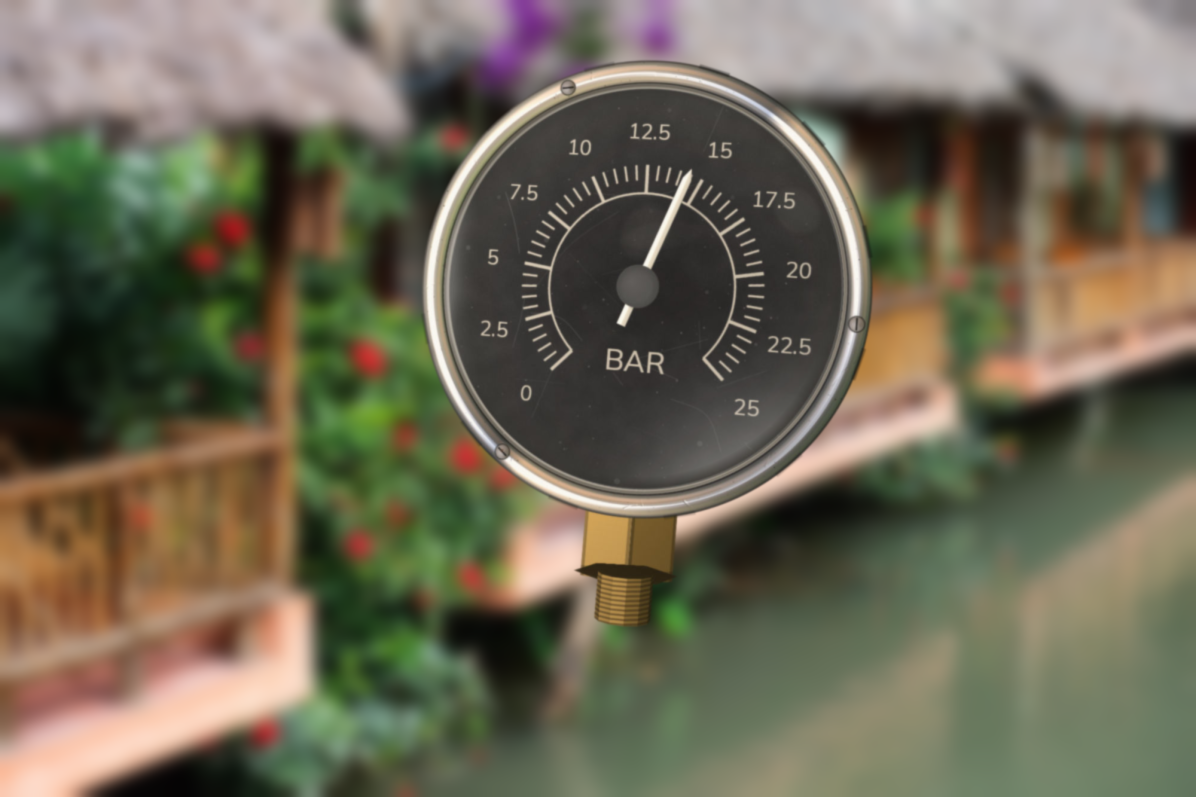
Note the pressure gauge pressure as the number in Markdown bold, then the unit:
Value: **14.5** bar
